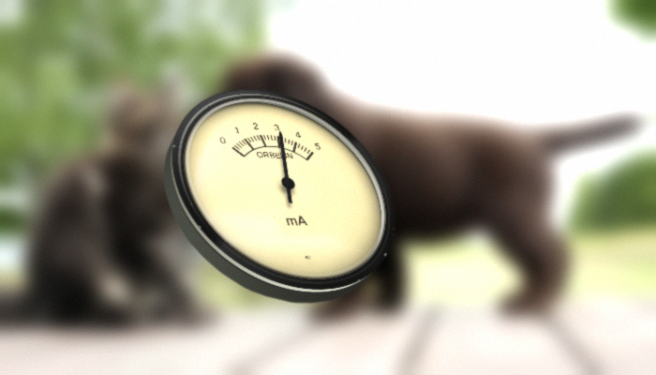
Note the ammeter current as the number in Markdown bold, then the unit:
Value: **3** mA
